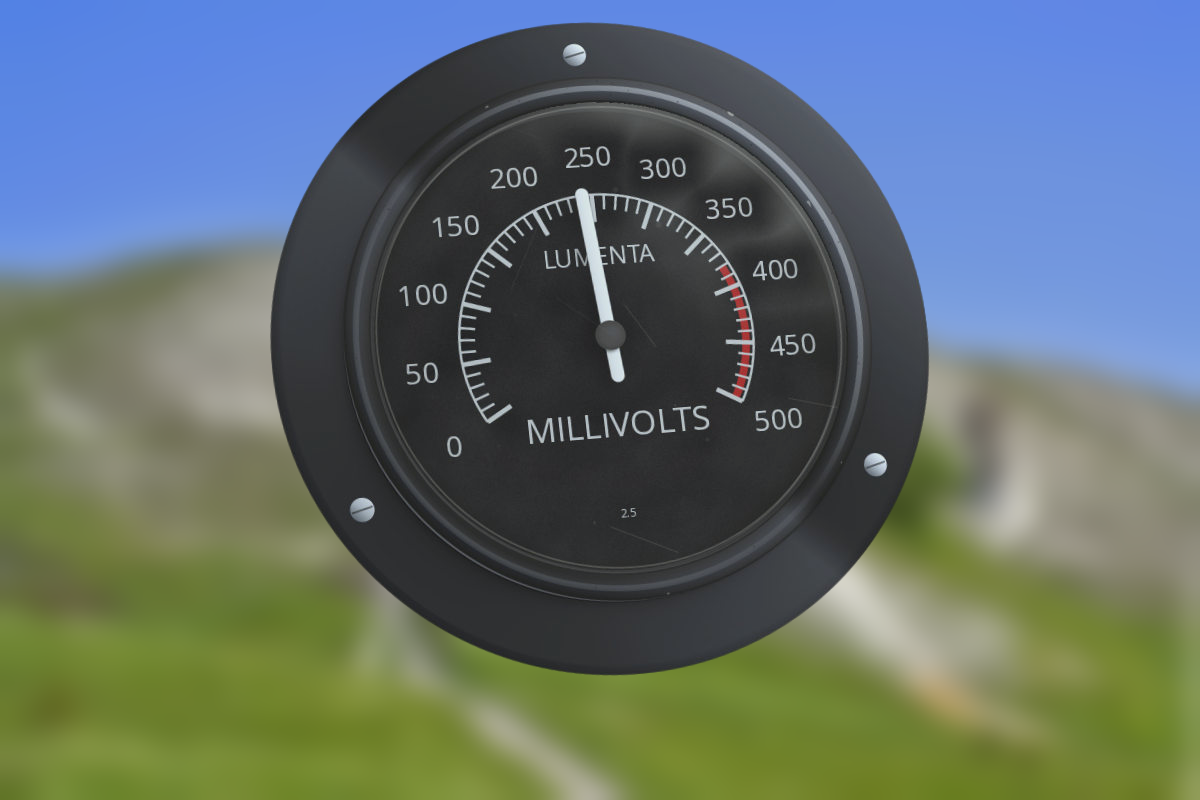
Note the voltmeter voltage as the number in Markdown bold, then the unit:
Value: **240** mV
